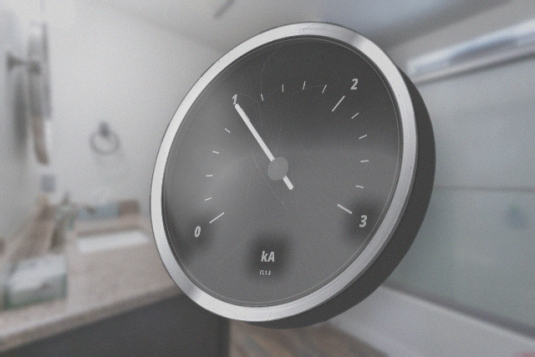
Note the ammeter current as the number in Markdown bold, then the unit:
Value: **1** kA
